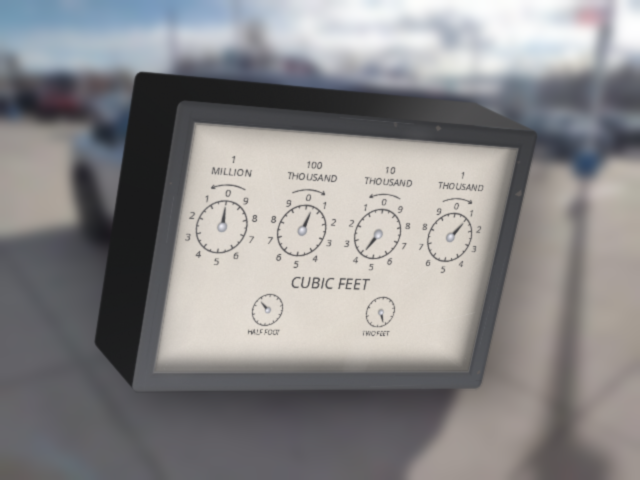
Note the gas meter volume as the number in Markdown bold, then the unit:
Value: **4100** ft³
